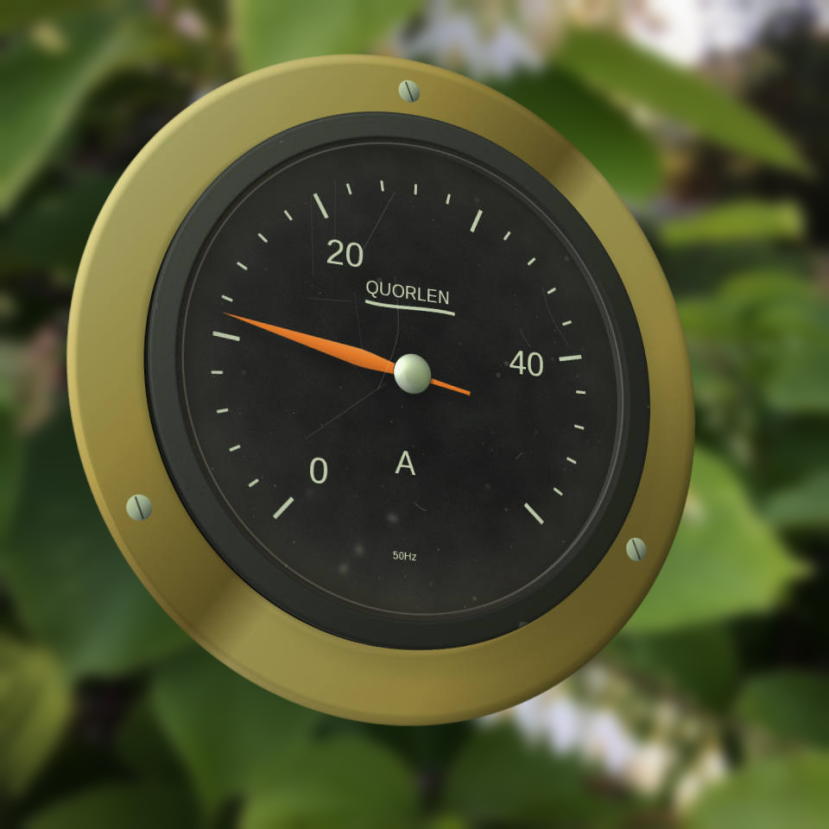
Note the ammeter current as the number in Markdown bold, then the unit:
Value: **11** A
